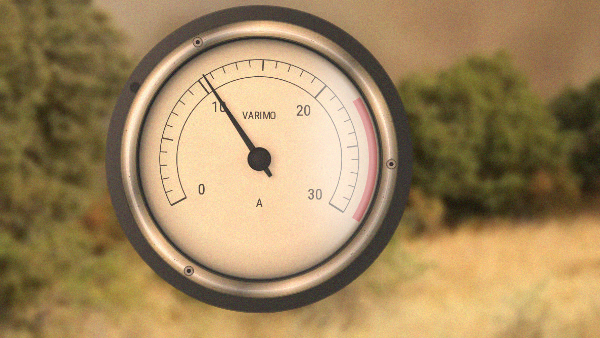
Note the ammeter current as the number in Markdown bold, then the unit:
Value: **10.5** A
